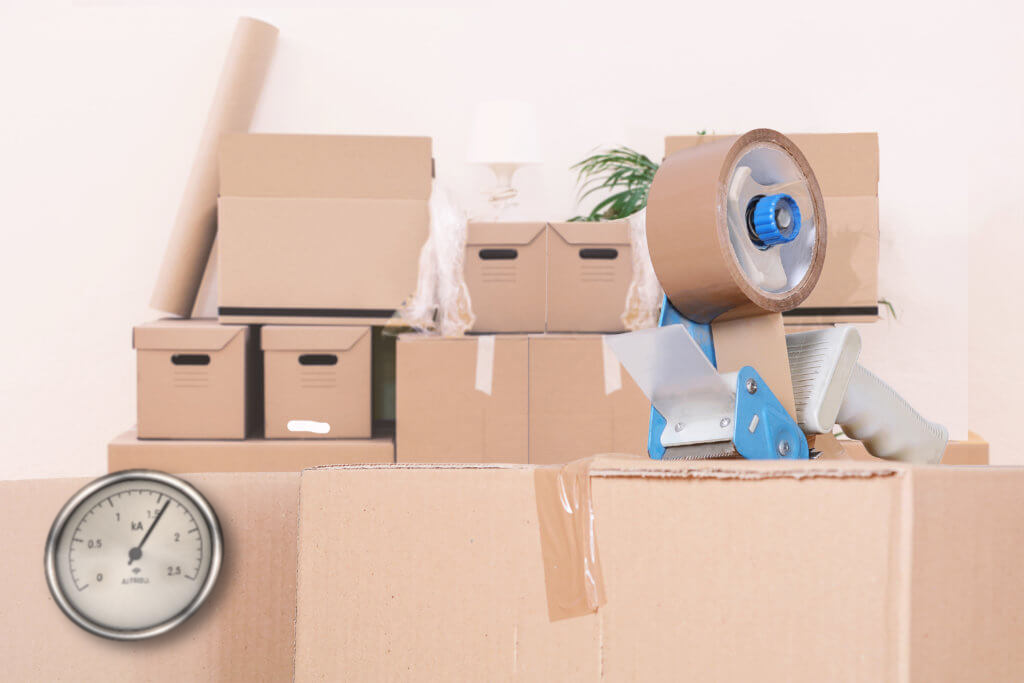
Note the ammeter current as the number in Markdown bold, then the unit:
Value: **1.6** kA
